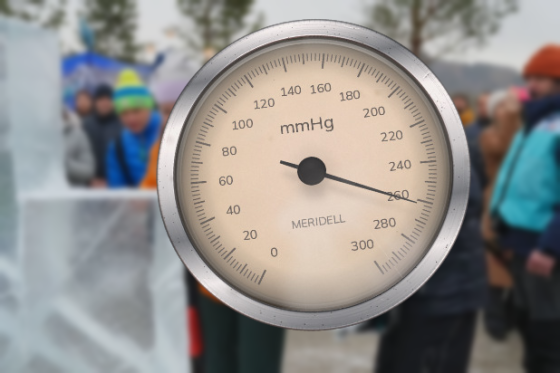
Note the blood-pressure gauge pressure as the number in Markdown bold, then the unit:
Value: **262** mmHg
